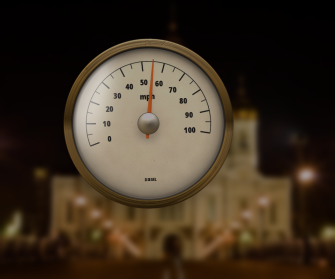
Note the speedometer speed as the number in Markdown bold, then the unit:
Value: **55** mph
